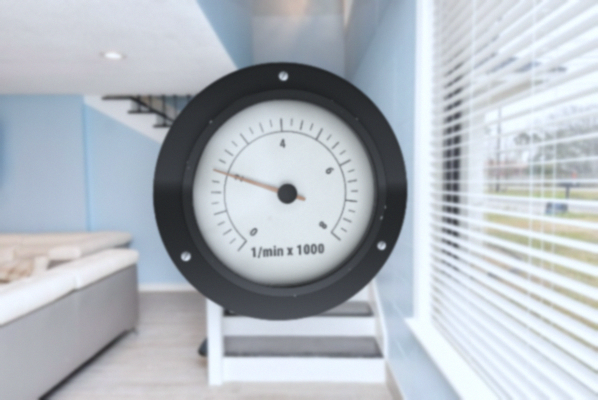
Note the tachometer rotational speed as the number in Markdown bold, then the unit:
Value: **2000** rpm
